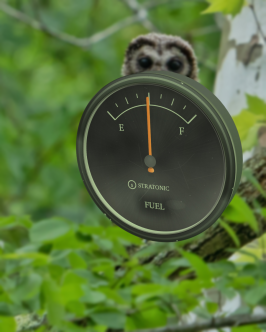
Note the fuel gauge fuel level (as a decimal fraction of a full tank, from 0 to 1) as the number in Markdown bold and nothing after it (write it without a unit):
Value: **0.5**
